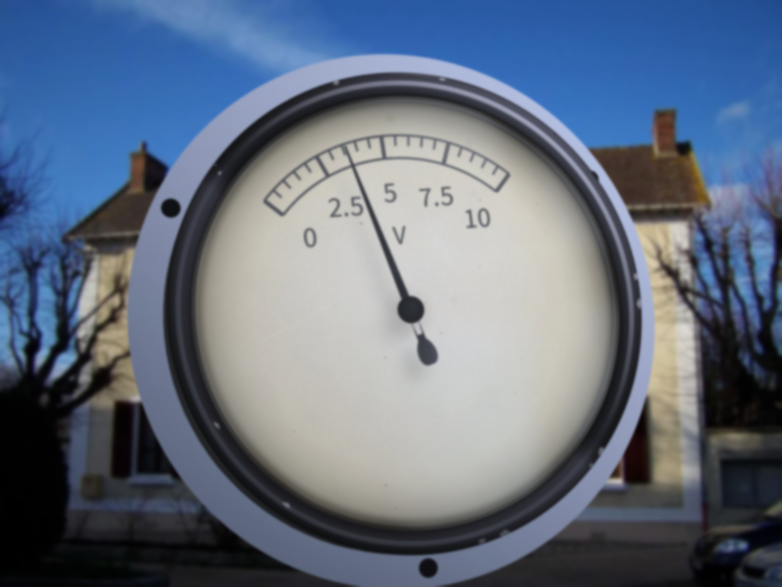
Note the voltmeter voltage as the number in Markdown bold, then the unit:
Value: **3.5** V
